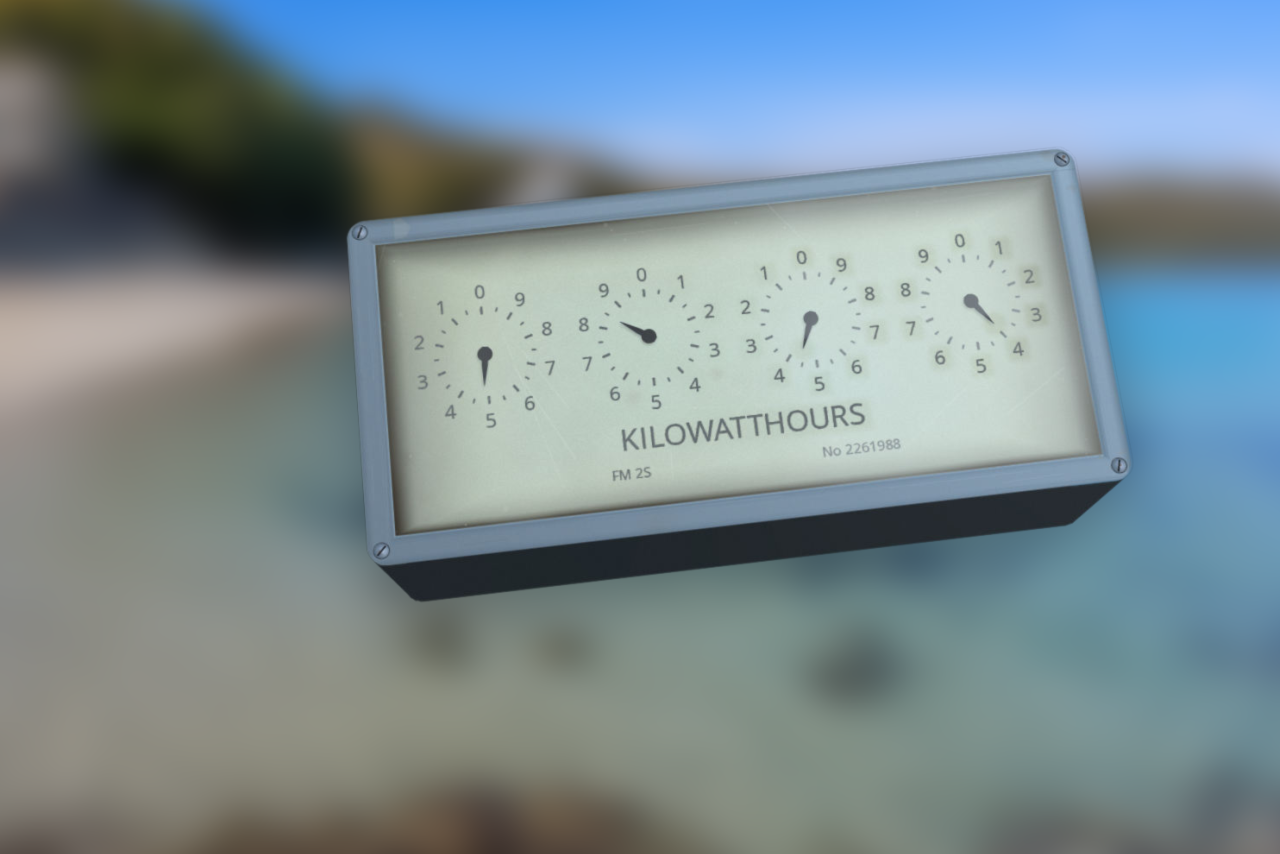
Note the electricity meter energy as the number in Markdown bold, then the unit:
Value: **4844** kWh
